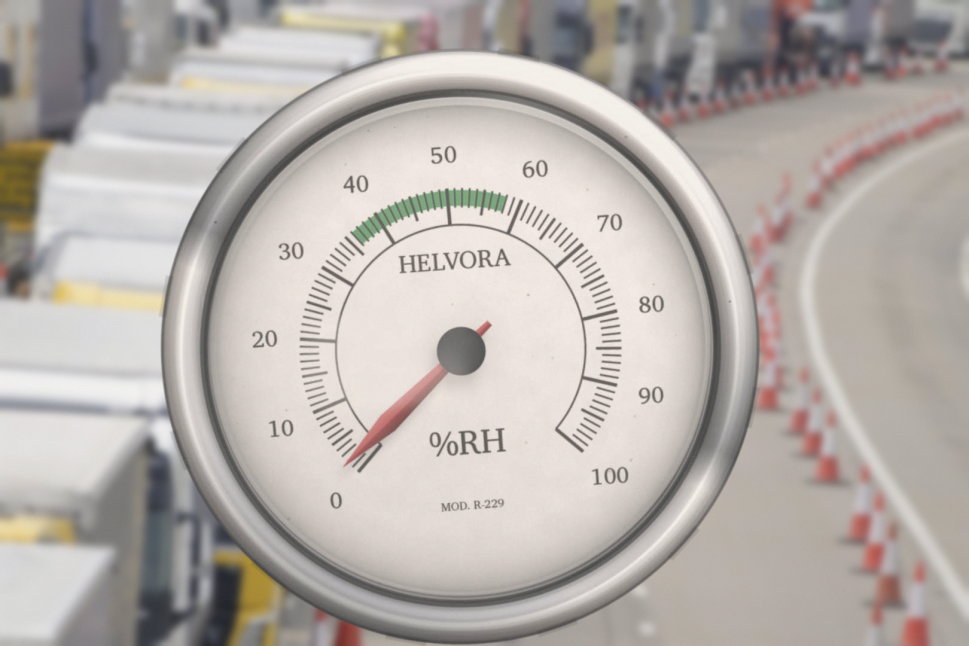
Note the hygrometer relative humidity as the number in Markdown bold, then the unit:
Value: **2** %
